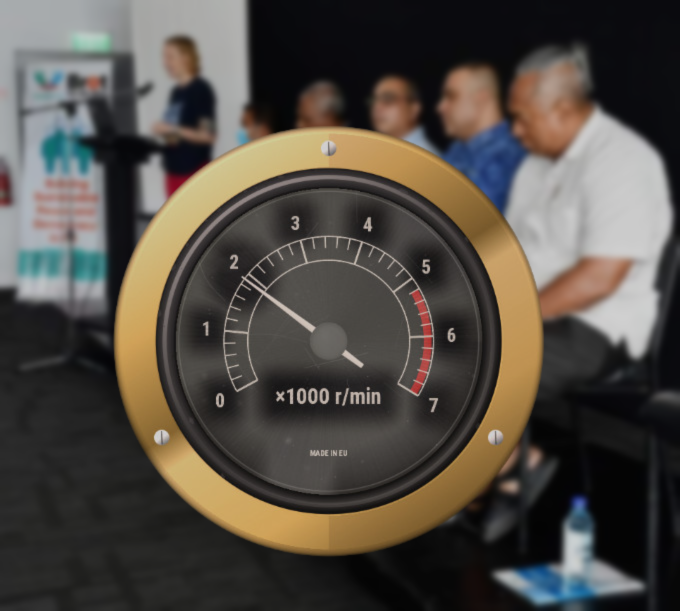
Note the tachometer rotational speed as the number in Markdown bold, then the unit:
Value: **1900** rpm
